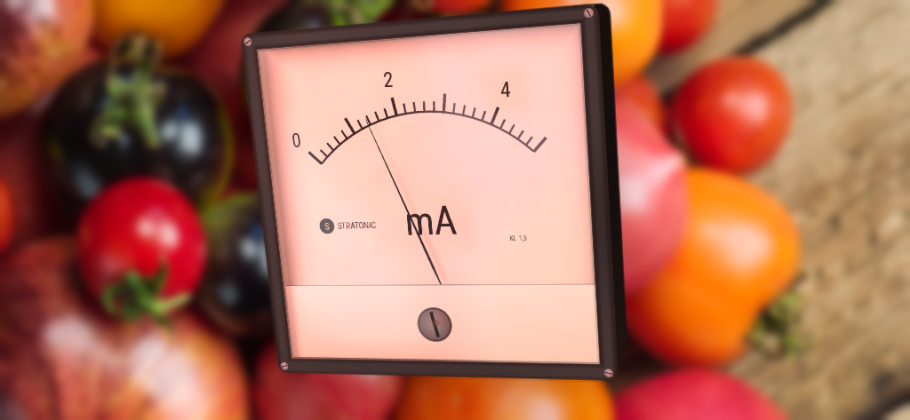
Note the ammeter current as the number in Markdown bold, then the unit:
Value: **1.4** mA
